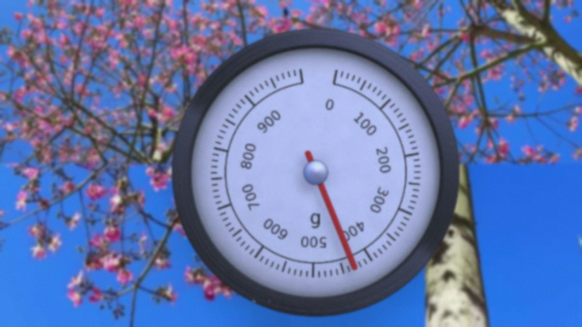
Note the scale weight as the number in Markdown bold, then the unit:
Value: **430** g
